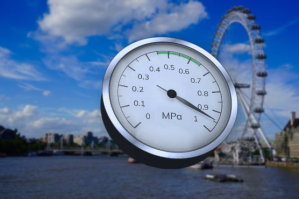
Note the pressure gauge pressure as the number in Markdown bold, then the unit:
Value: **0.95** MPa
